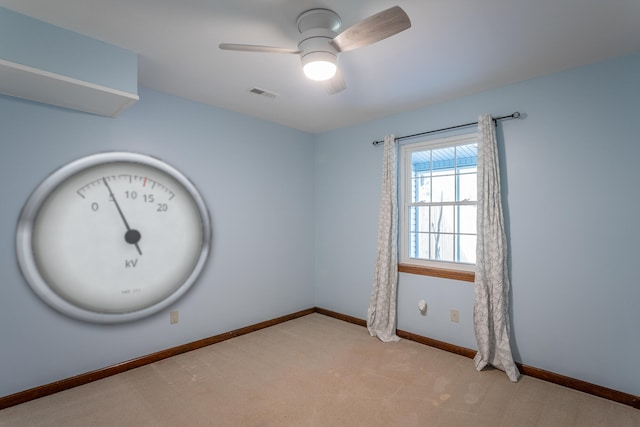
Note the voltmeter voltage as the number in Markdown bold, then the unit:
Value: **5** kV
